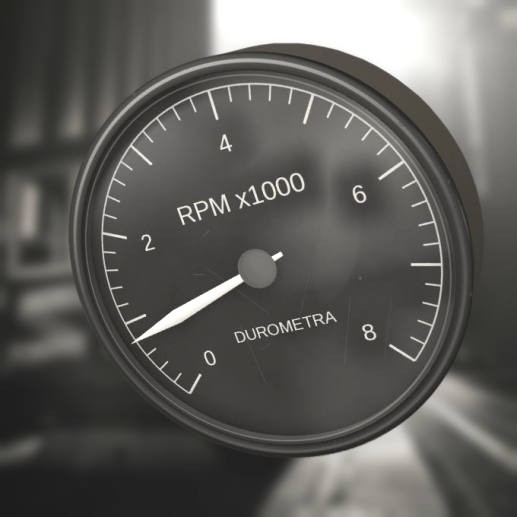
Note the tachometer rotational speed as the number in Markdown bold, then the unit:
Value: **800** rpm
